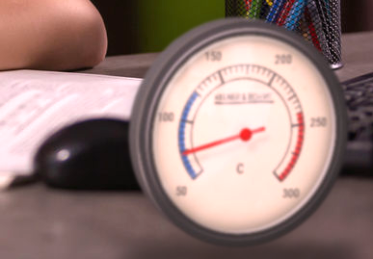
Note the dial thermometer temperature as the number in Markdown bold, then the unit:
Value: **75** °C
